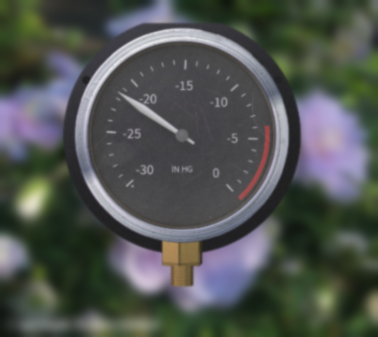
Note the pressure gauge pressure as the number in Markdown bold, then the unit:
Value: **-21.5** inHg
